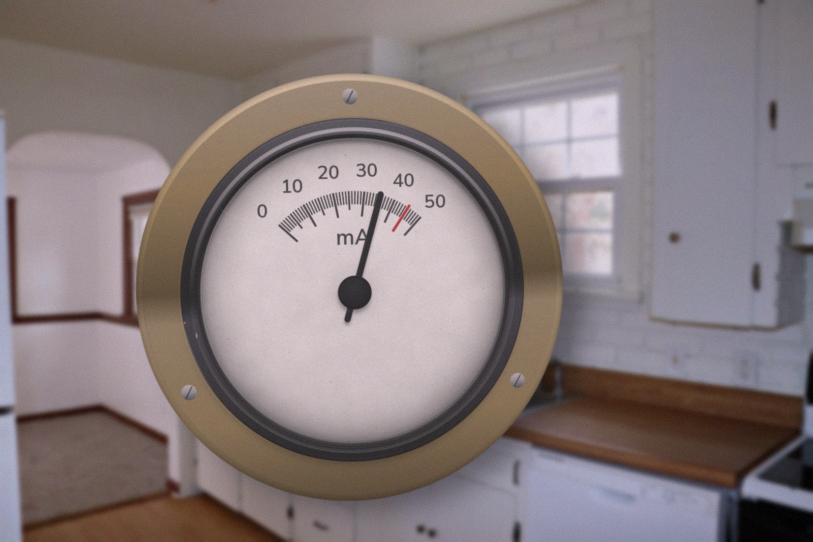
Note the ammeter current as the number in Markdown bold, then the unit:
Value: **35** mA
